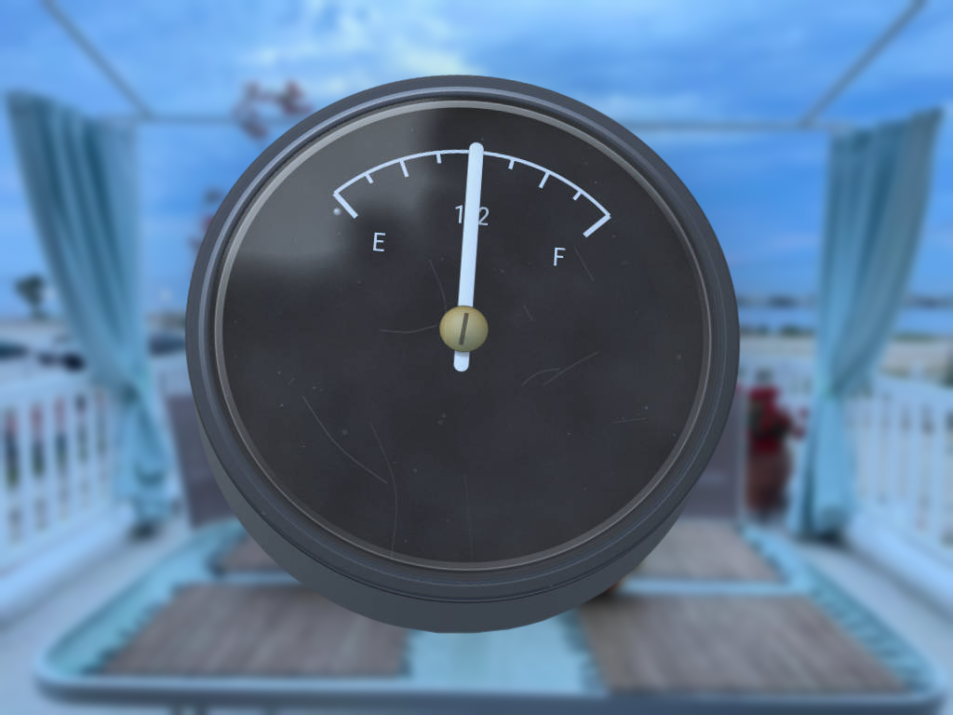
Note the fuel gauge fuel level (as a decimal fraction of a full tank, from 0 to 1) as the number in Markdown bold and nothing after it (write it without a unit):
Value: **0.5**
